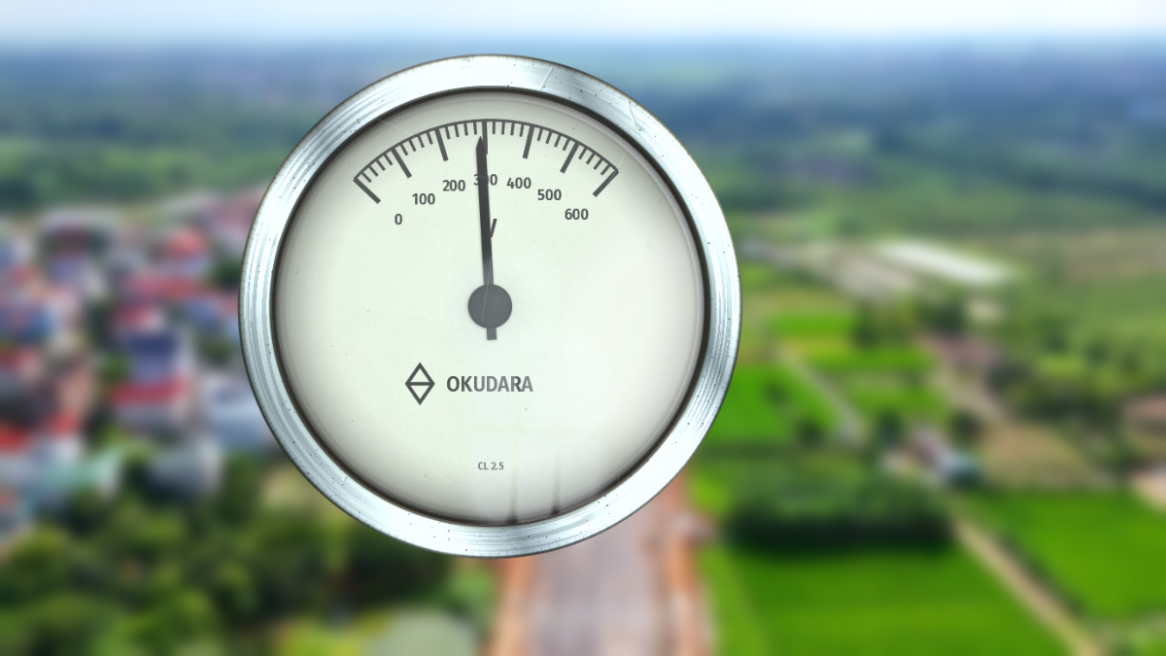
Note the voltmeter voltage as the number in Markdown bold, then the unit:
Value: **290** V
